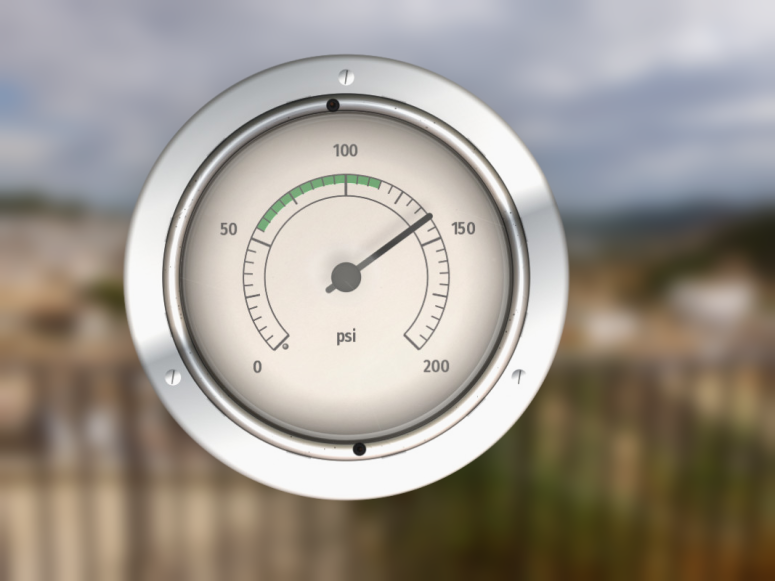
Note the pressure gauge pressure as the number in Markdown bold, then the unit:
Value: **140** psi
